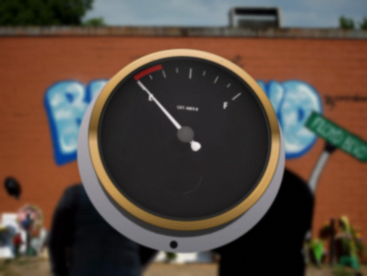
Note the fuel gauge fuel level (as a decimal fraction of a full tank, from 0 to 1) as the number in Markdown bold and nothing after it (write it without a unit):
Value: **0**
